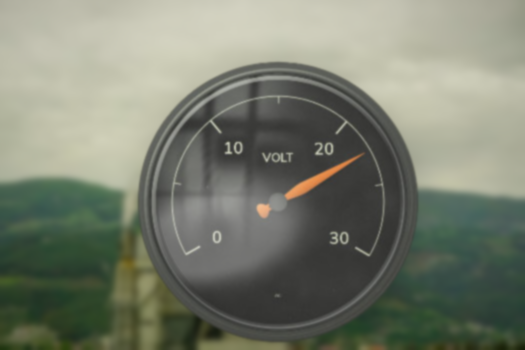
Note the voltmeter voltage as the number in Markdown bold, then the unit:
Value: **22.5** V
